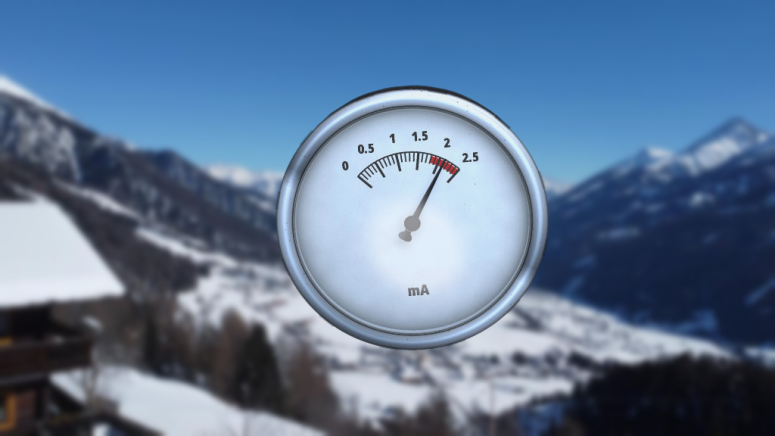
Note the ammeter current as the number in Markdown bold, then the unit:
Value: **2.1** mA
